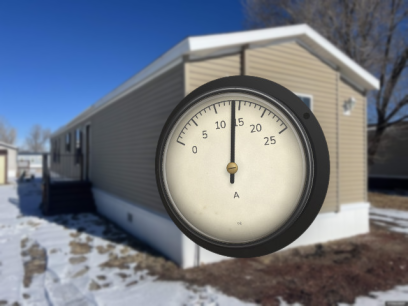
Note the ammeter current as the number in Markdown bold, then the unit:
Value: **14** A
